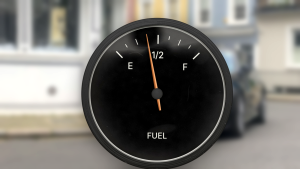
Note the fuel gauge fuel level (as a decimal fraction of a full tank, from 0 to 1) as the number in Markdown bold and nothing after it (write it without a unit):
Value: **0.375**
